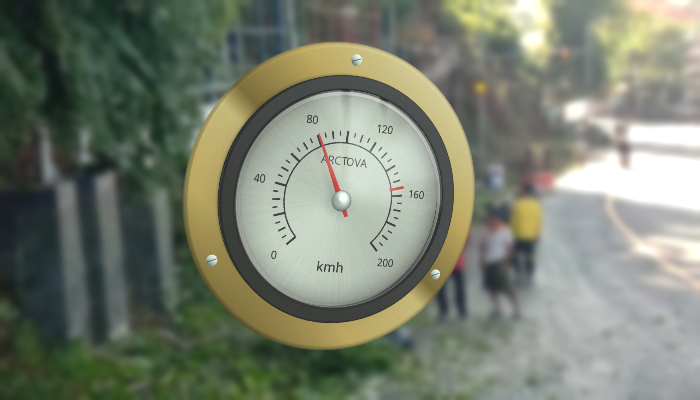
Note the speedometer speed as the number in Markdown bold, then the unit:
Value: **80** km/h
